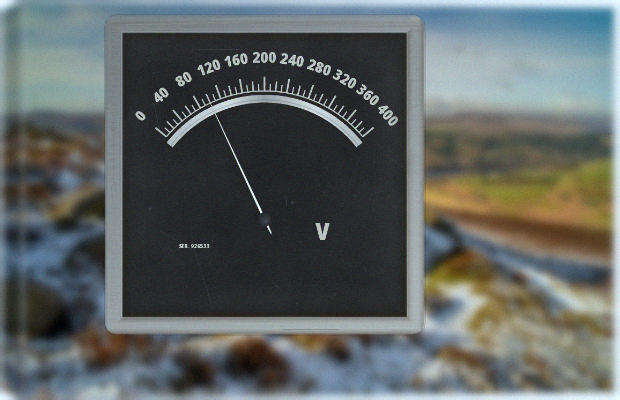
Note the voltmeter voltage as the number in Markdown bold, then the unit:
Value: **100** V
